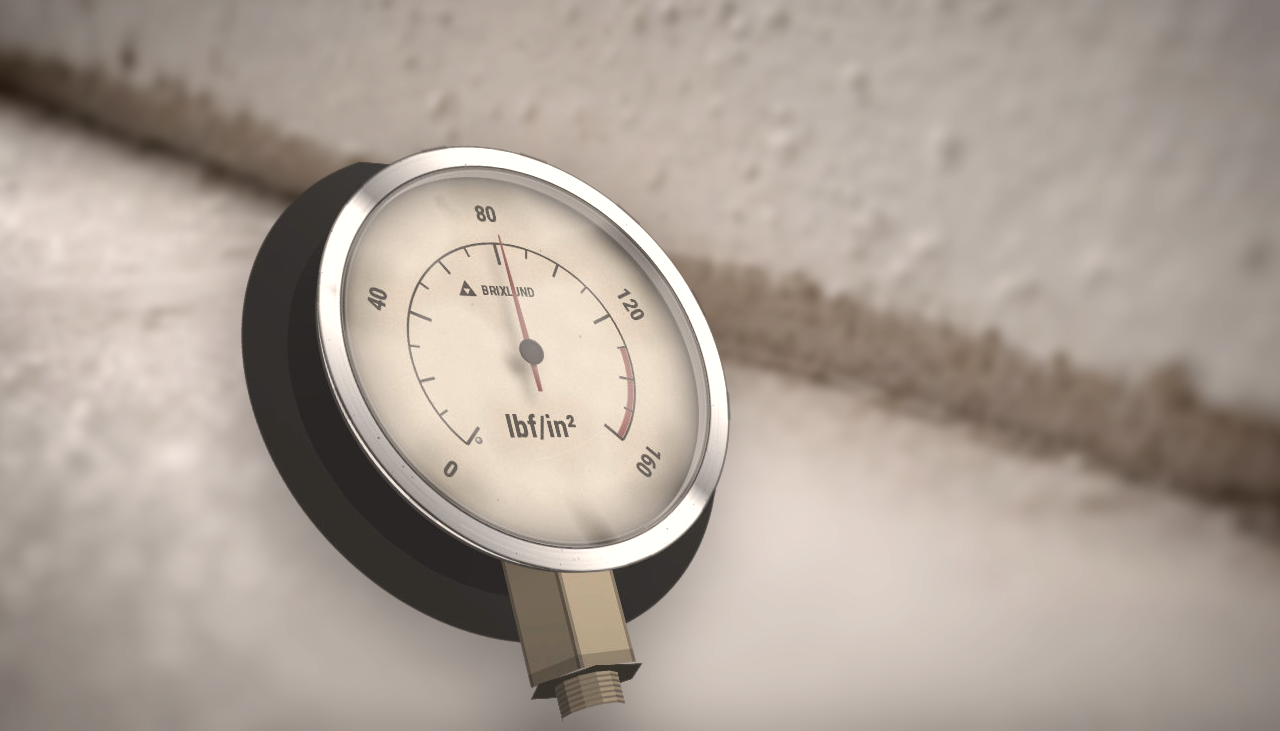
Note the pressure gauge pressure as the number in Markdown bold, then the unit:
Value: **80** psi
